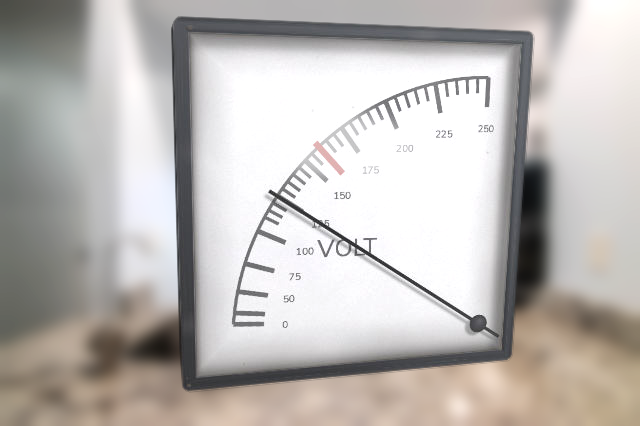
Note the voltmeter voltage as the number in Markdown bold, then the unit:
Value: **125** V
